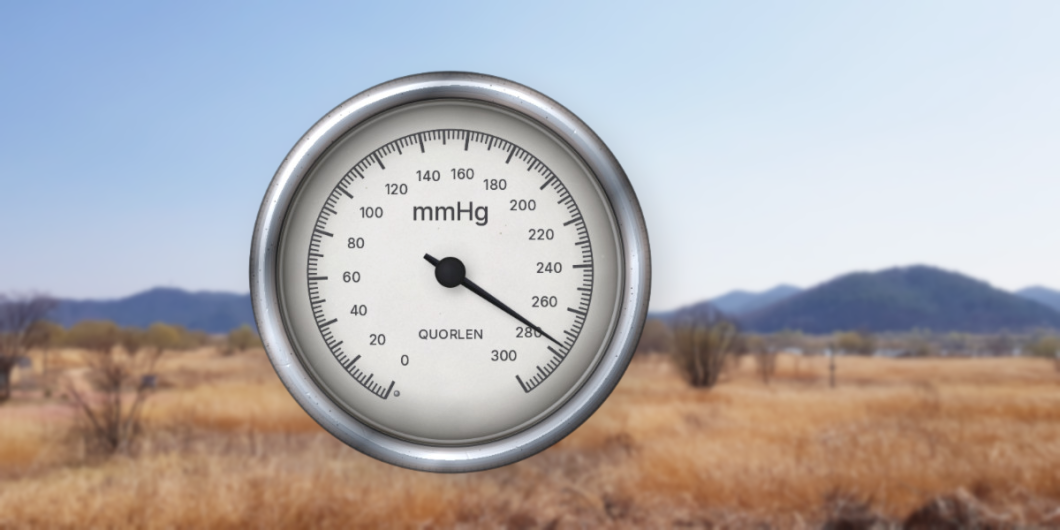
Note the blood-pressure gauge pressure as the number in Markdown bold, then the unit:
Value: **276** mmHg
